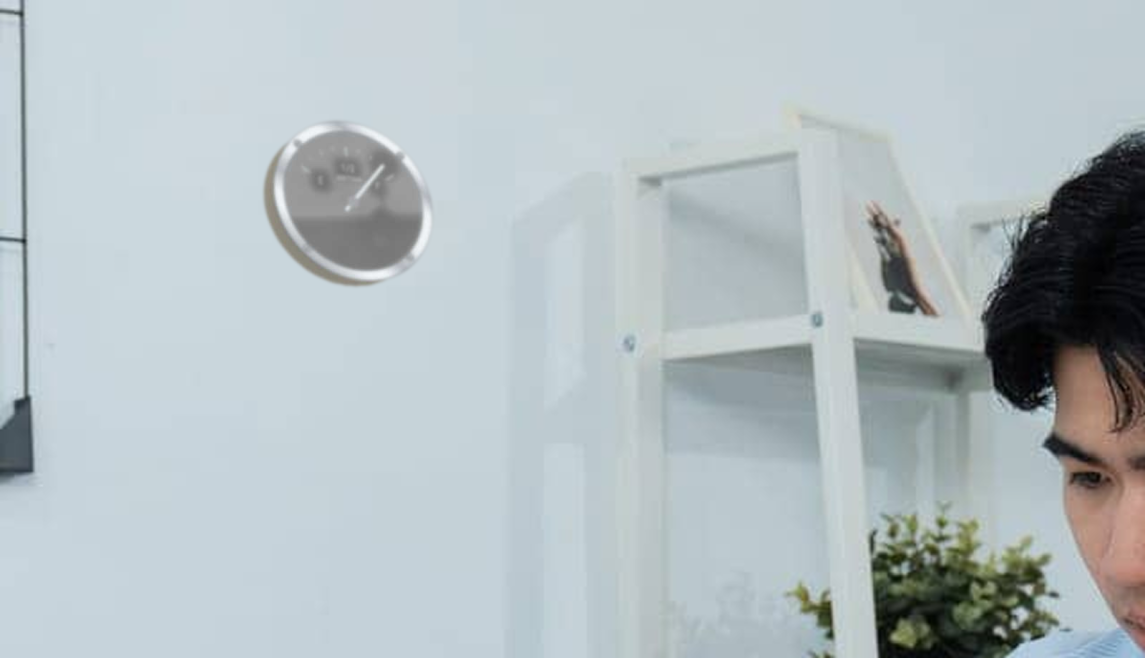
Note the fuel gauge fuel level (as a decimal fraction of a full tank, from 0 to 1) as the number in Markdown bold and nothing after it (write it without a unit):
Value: **0.875**
